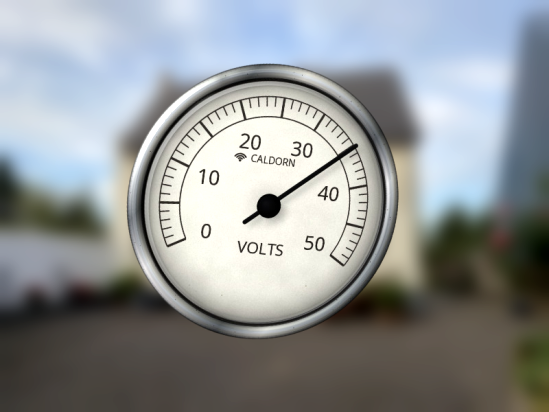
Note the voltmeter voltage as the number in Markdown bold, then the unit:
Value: **35** V
